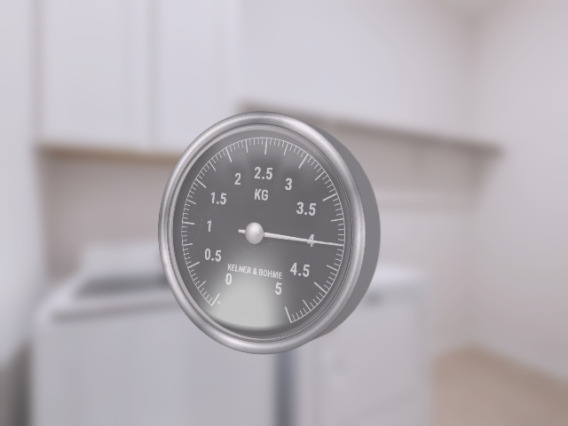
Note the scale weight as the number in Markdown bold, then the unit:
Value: **4** kg
